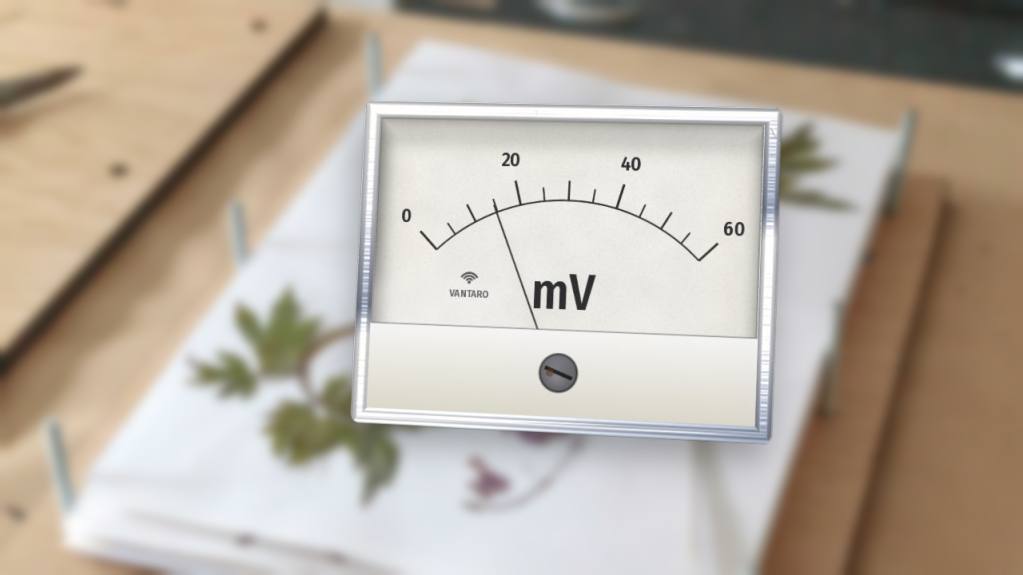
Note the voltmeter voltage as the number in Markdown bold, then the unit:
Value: **15** mV
